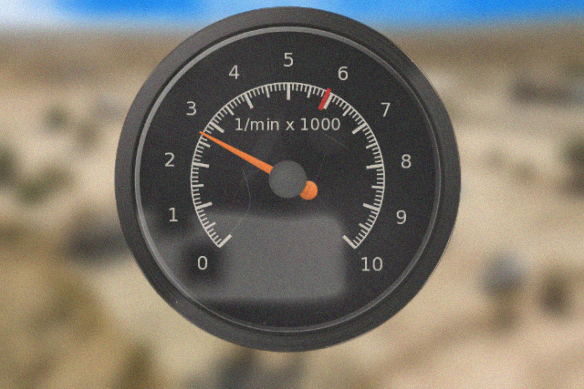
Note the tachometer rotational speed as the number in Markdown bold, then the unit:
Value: **2700** rpm
